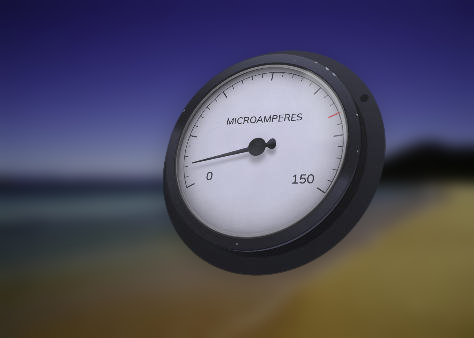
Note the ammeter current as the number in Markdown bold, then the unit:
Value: **10** µA
